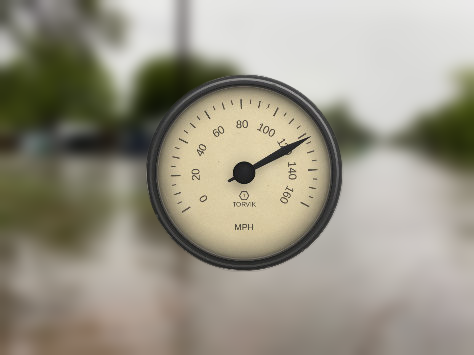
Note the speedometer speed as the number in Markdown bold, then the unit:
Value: **122.5** mph
